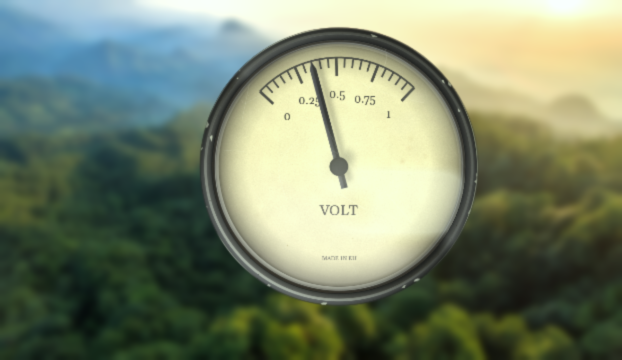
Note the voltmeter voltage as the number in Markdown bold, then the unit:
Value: **0.35** V
